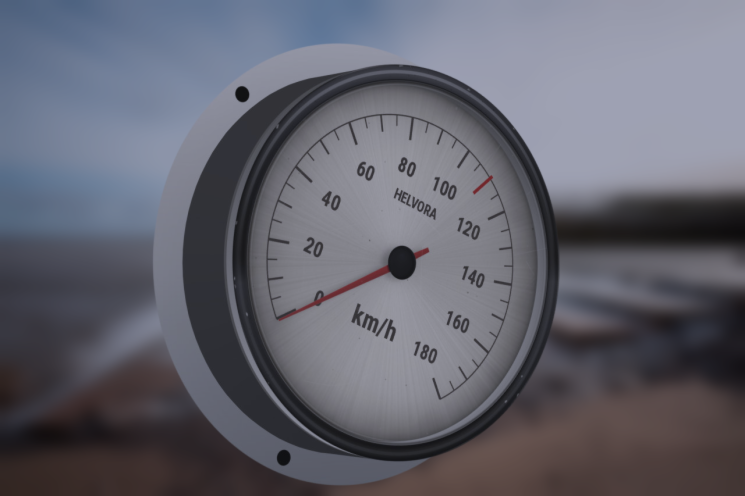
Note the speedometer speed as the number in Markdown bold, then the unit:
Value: **0** km/h
